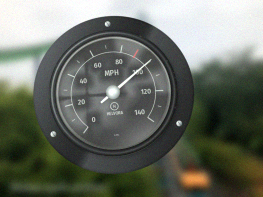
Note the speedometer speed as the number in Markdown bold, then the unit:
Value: **100** mph
